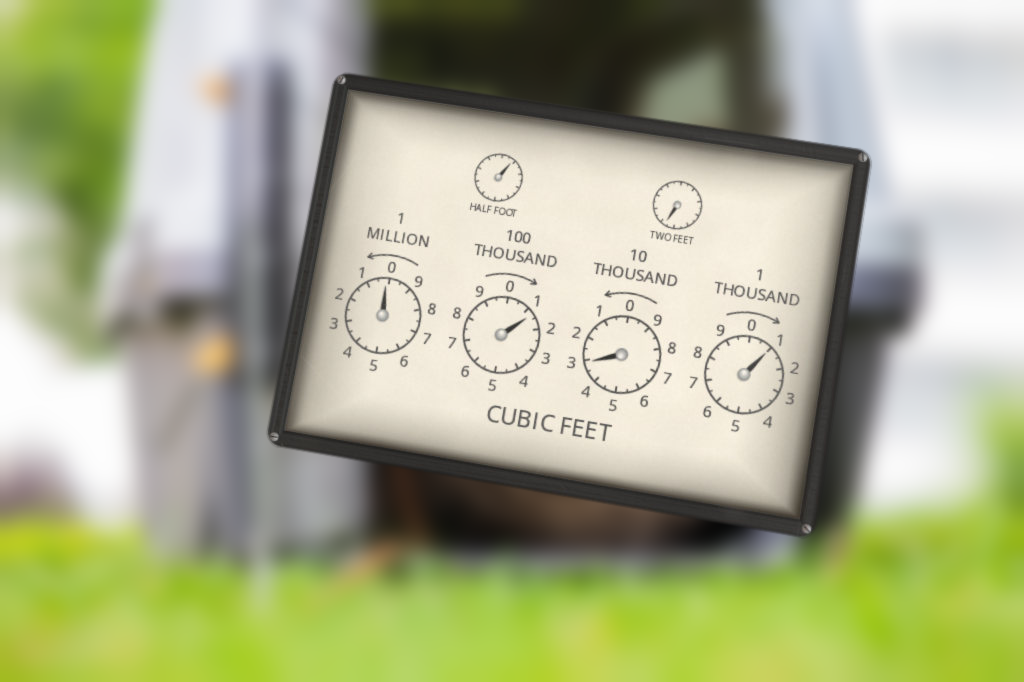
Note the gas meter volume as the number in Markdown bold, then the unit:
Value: **13100** ft³
